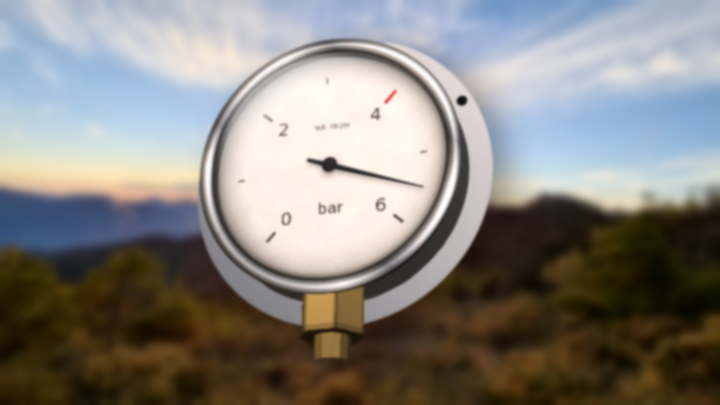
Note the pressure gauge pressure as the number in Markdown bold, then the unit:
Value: **5.5** bar
